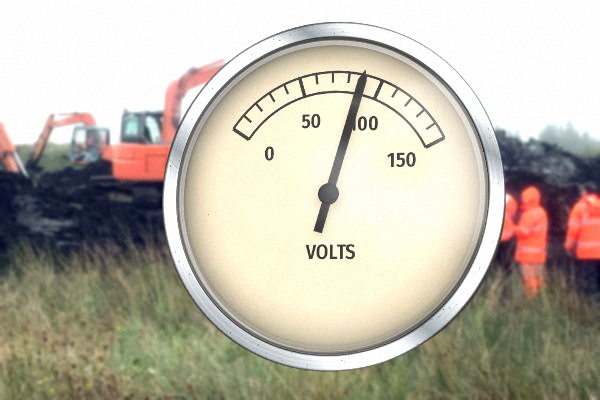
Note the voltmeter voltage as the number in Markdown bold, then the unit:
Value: **90** V
